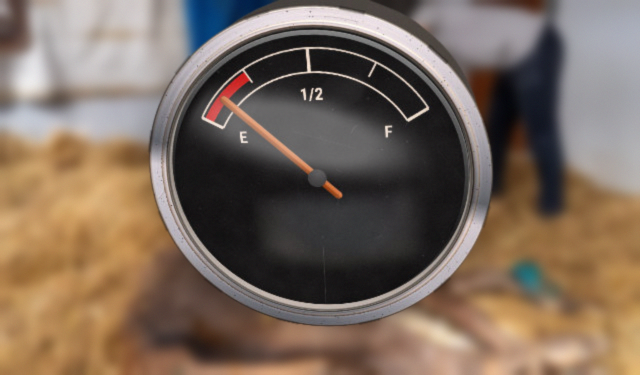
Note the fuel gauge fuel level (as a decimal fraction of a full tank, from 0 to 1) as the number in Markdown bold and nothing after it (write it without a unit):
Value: **0.125**
